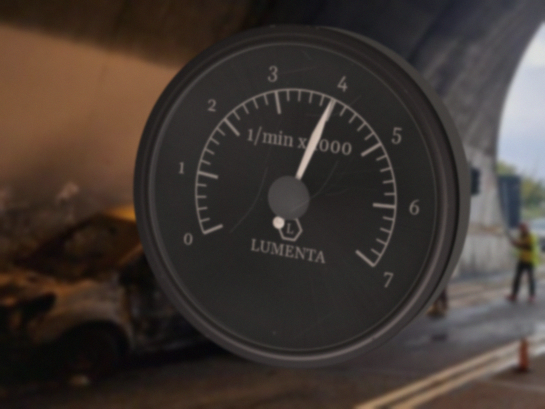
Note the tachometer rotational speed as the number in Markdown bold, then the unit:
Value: **4000** rpm
